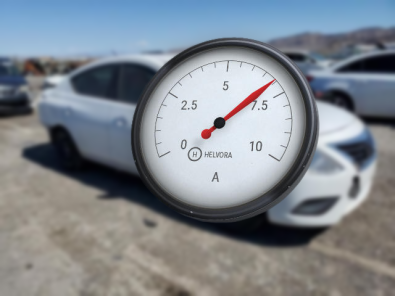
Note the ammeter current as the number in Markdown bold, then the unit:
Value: **7** A
